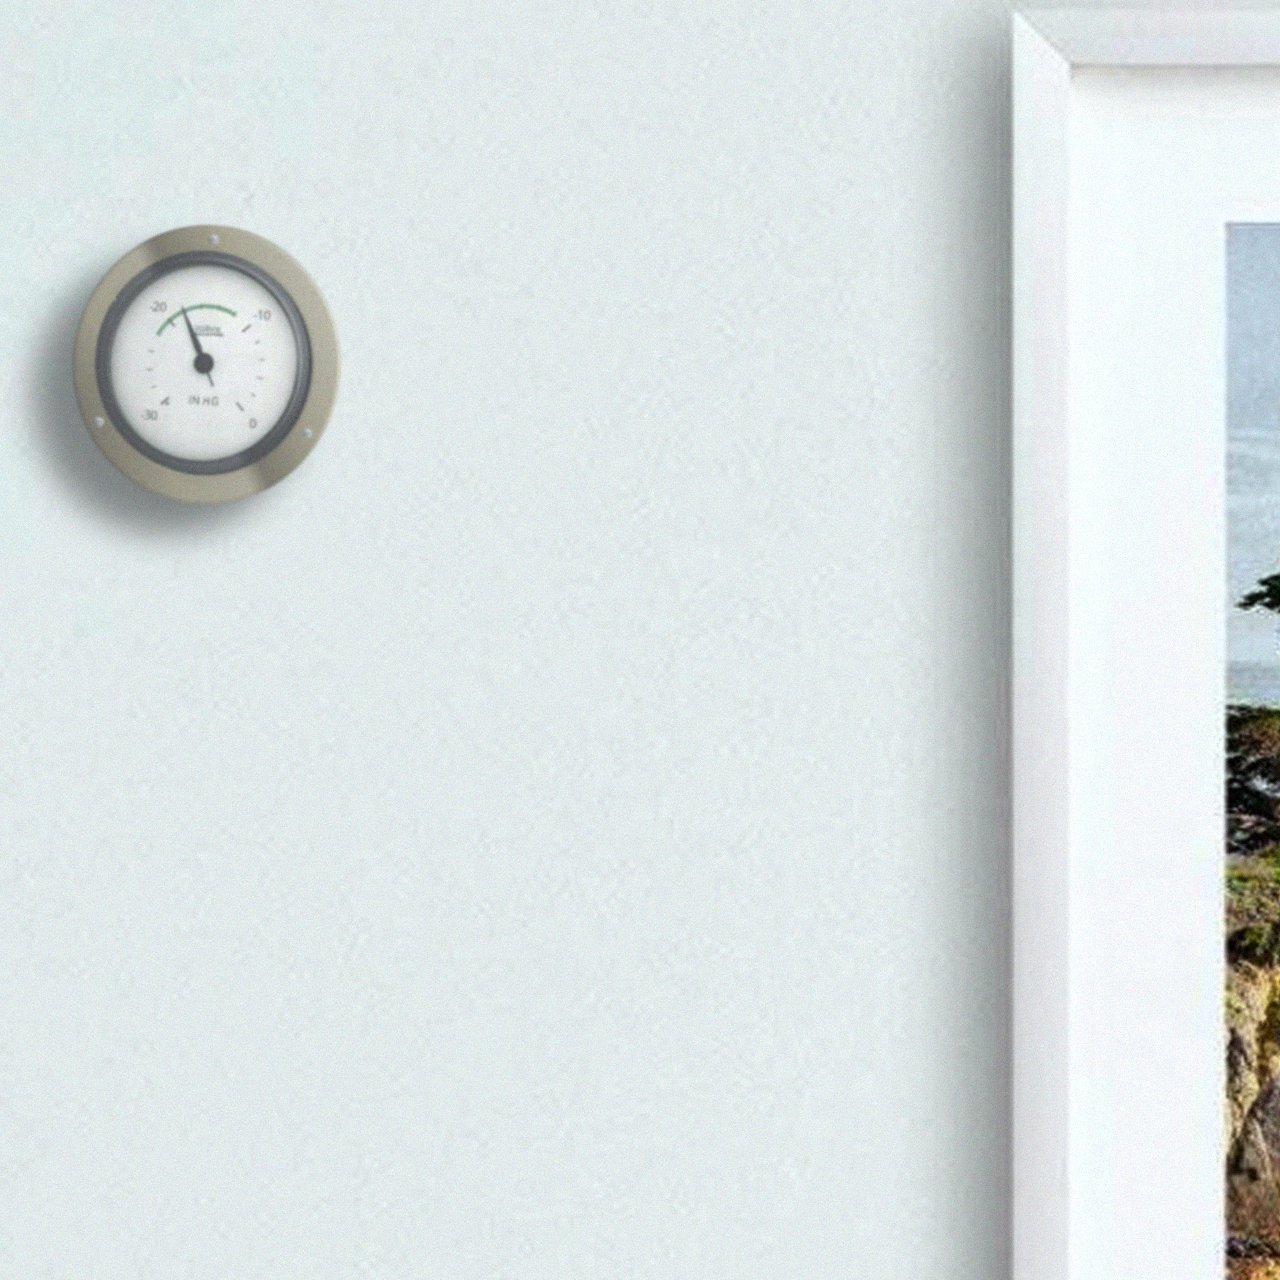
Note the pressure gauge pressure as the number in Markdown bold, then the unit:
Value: **-18** inHg
